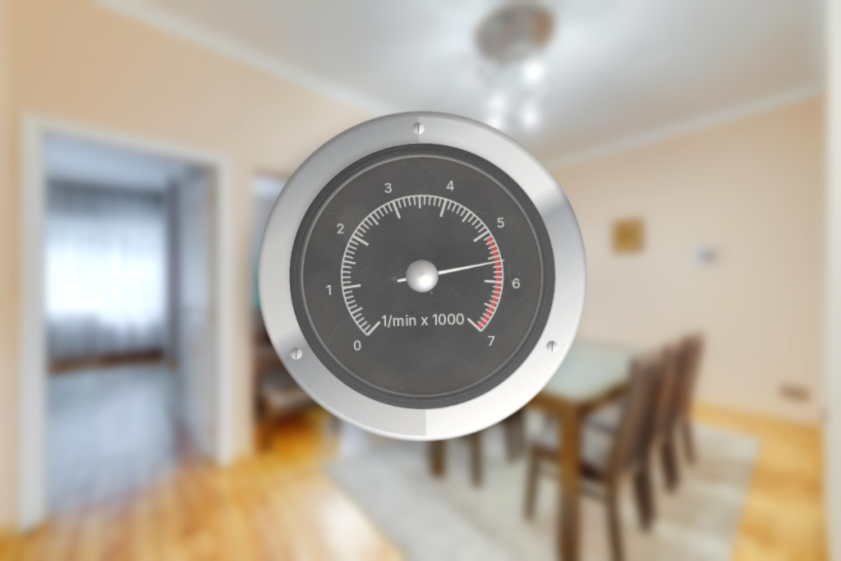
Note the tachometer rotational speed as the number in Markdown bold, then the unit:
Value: **5600** rpm
